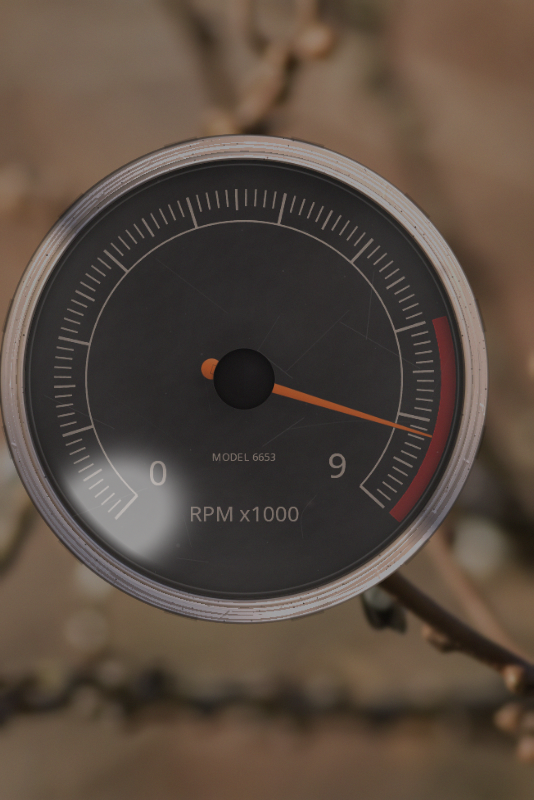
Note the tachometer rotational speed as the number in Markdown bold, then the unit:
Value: **8150** rpm
